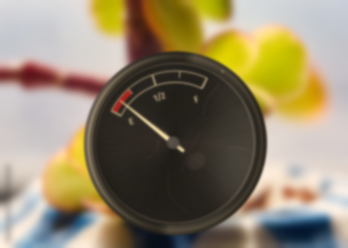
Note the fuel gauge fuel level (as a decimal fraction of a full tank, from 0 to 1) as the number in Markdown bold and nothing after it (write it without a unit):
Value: **0.125**
